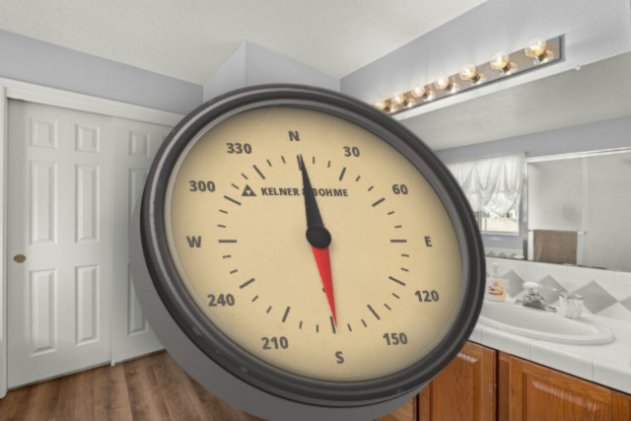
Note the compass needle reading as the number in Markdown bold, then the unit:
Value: **180** °
